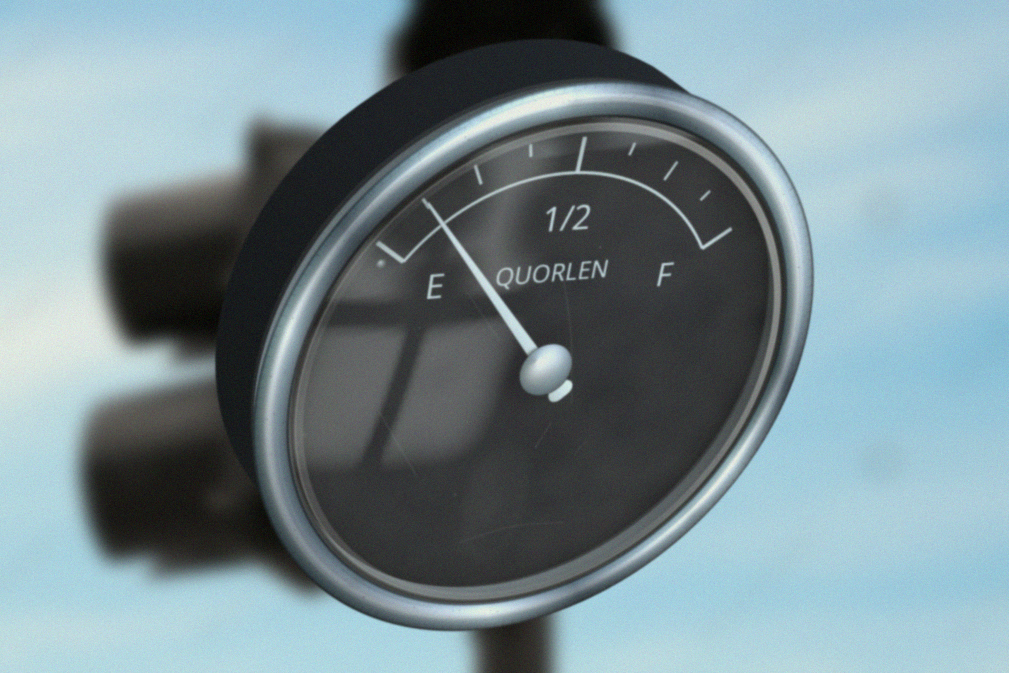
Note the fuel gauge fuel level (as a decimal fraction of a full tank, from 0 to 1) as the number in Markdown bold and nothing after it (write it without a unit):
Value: **0.125**
